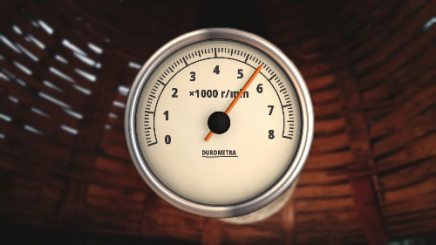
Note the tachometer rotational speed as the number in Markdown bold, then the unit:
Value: **5500** rpm
